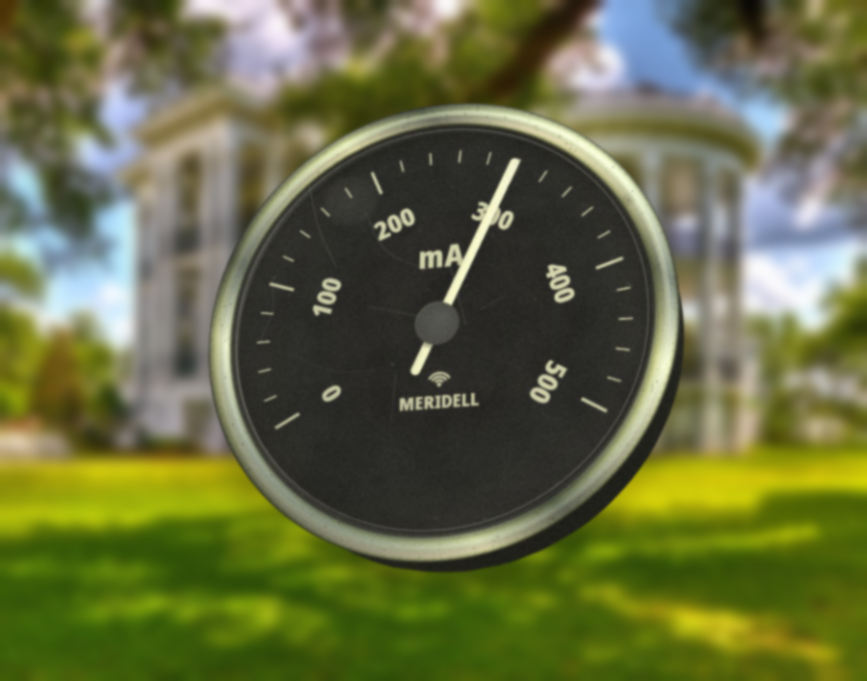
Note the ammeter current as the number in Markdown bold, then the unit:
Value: **300** mA
